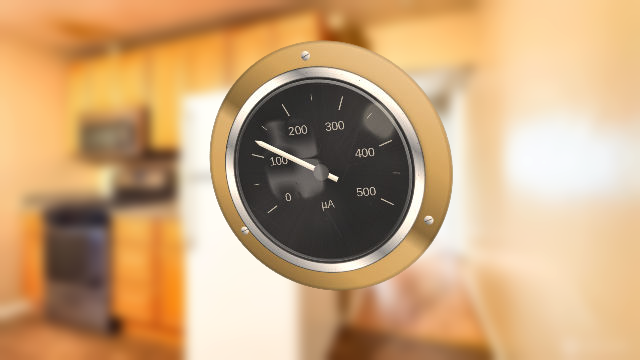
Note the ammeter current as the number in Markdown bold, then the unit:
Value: **125** µA
